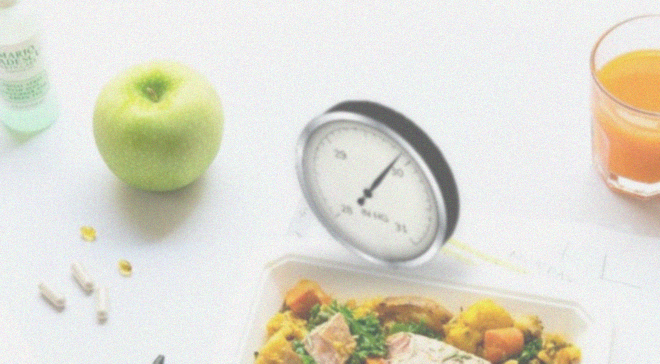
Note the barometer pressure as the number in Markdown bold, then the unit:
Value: **29.9** inHg
